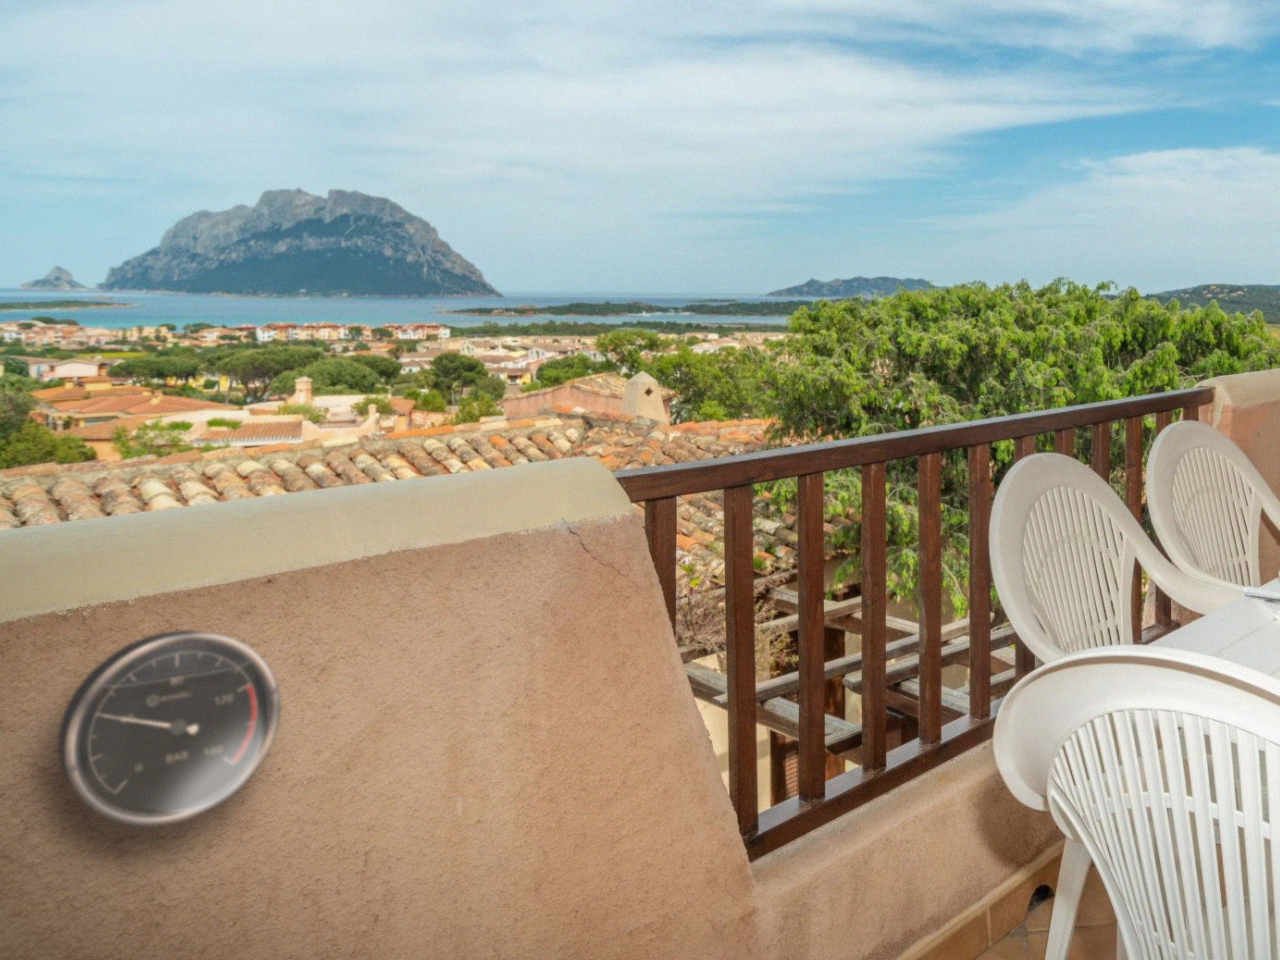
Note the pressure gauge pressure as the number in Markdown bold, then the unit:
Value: **40** bar
